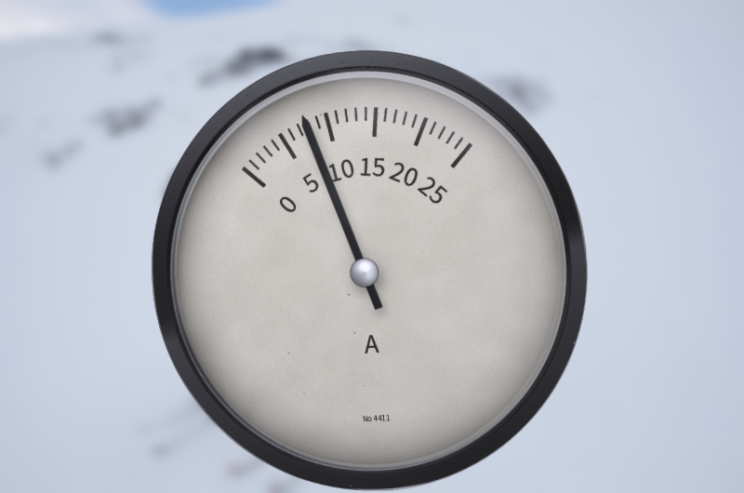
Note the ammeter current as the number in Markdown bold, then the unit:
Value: **8** A
